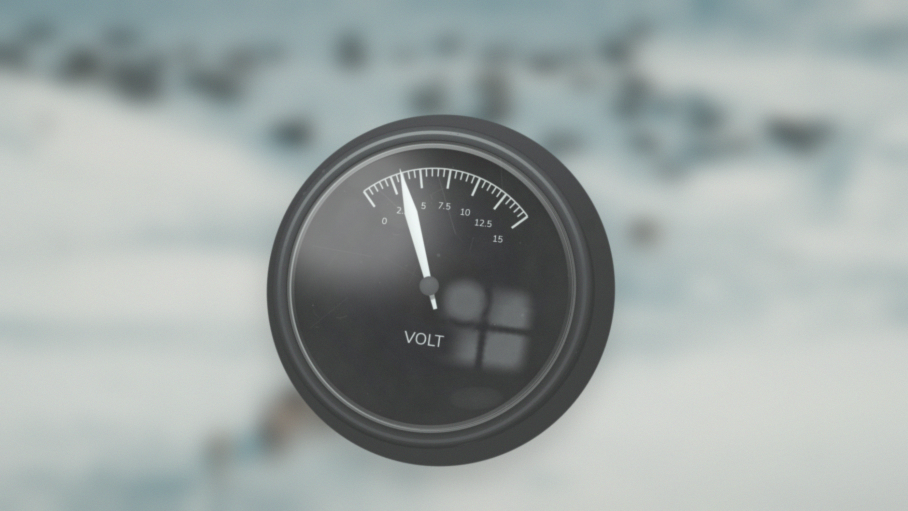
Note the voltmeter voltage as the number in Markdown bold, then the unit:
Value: **3.5** V
